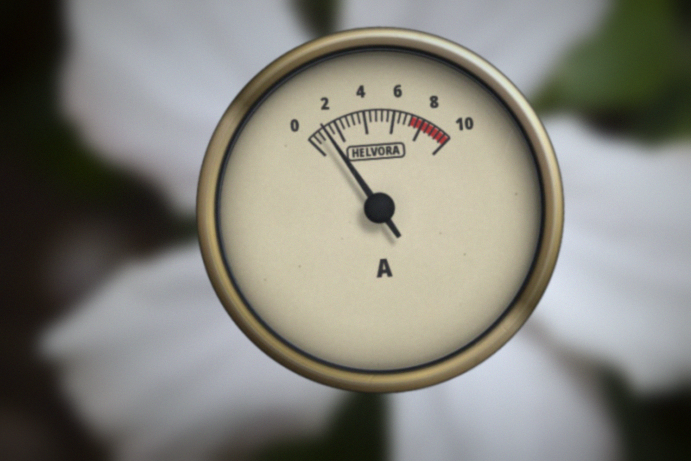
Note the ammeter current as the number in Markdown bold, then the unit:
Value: **1.2** A
